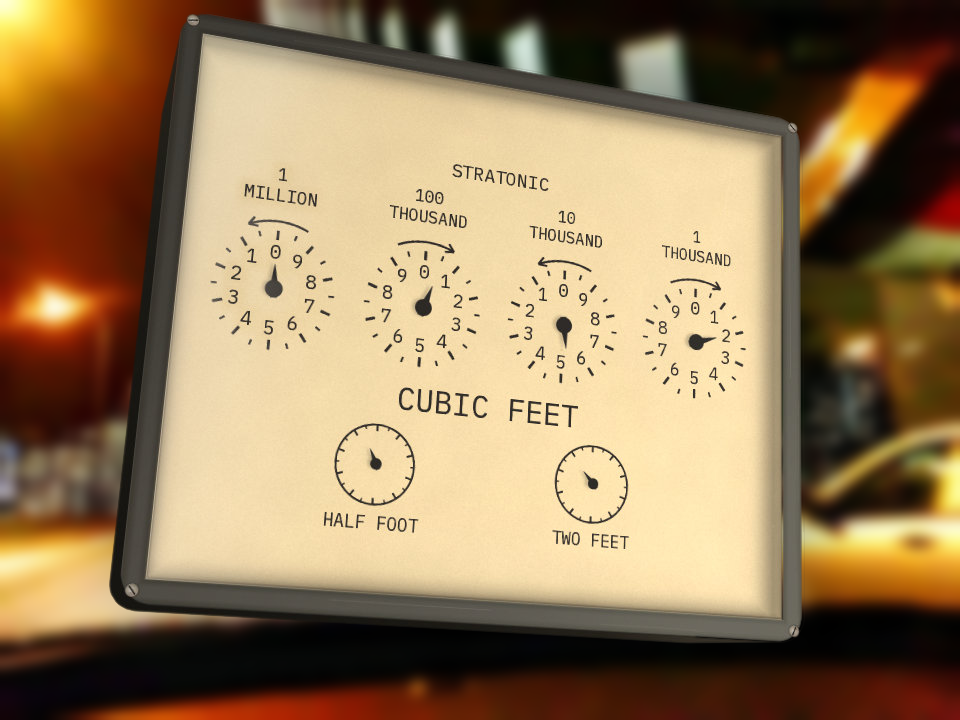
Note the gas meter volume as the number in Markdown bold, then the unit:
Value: **5200** ft³
